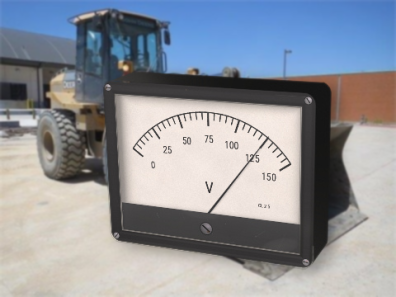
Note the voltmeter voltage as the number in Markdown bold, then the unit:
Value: **125** V
